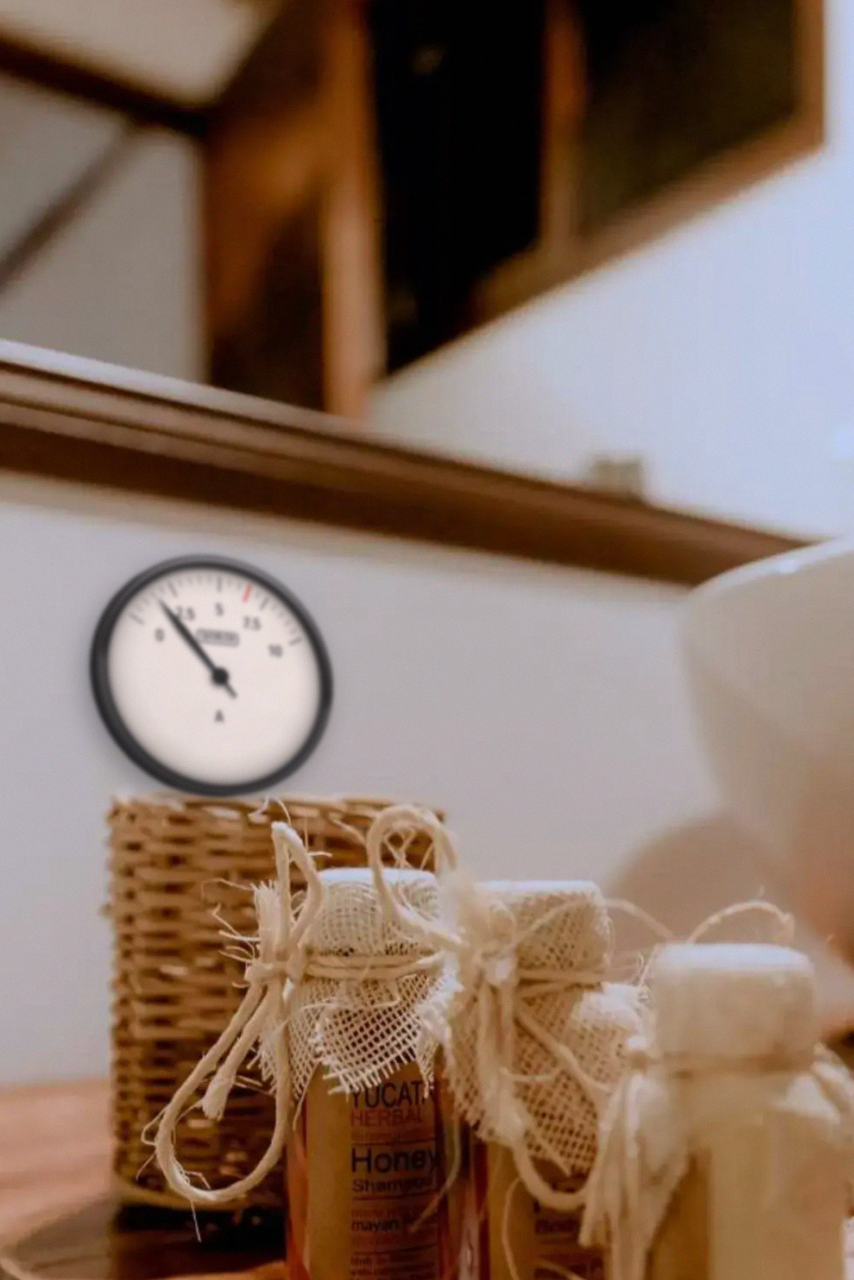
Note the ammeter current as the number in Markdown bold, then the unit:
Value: **1.5** A
